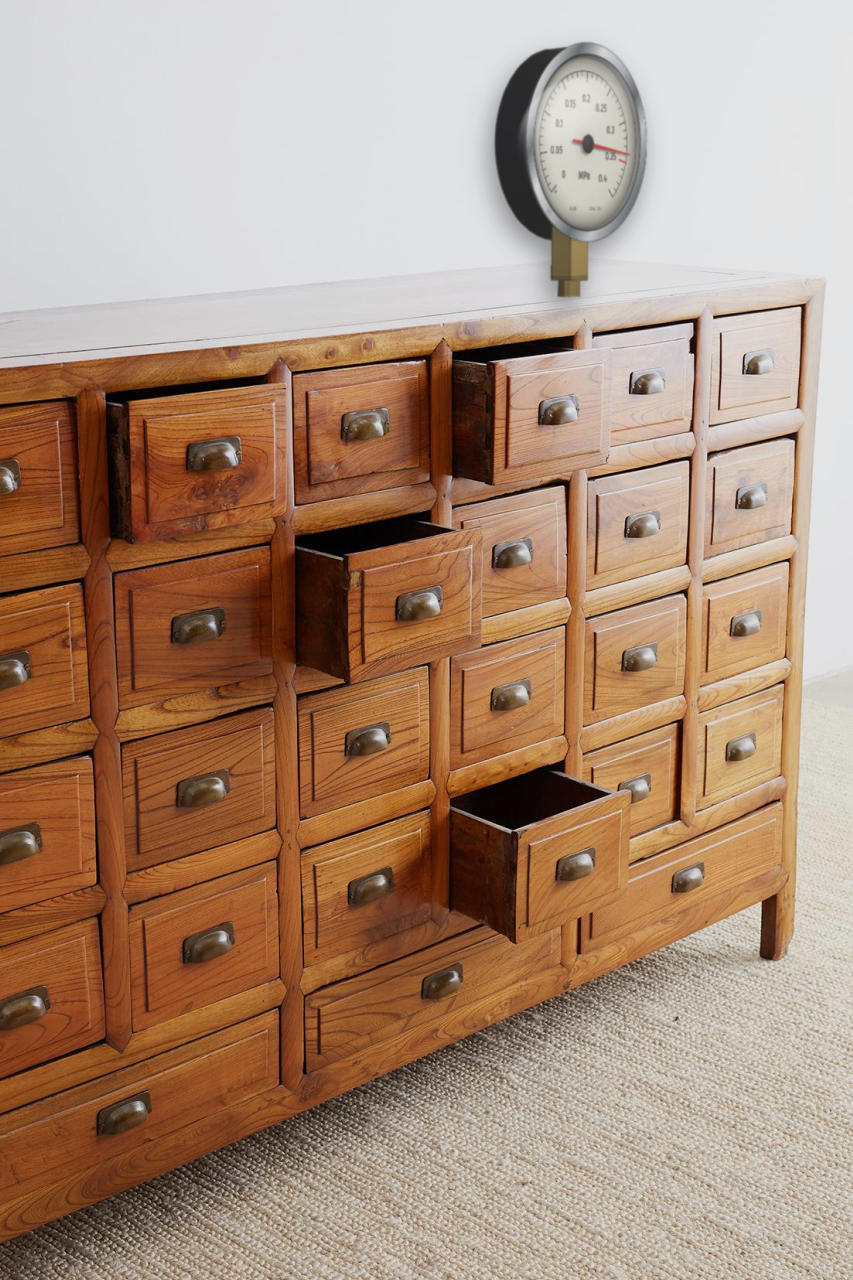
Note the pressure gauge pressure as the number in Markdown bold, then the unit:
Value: **0.34** MPa
